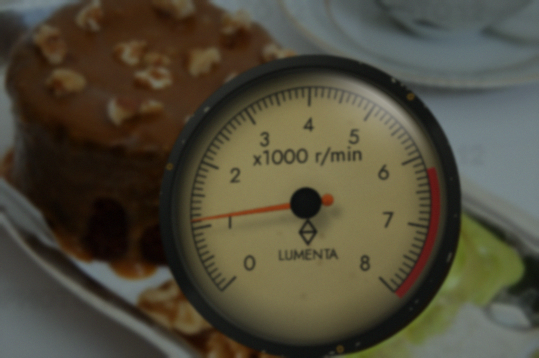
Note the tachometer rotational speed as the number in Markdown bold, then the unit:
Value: **1100** rpm
